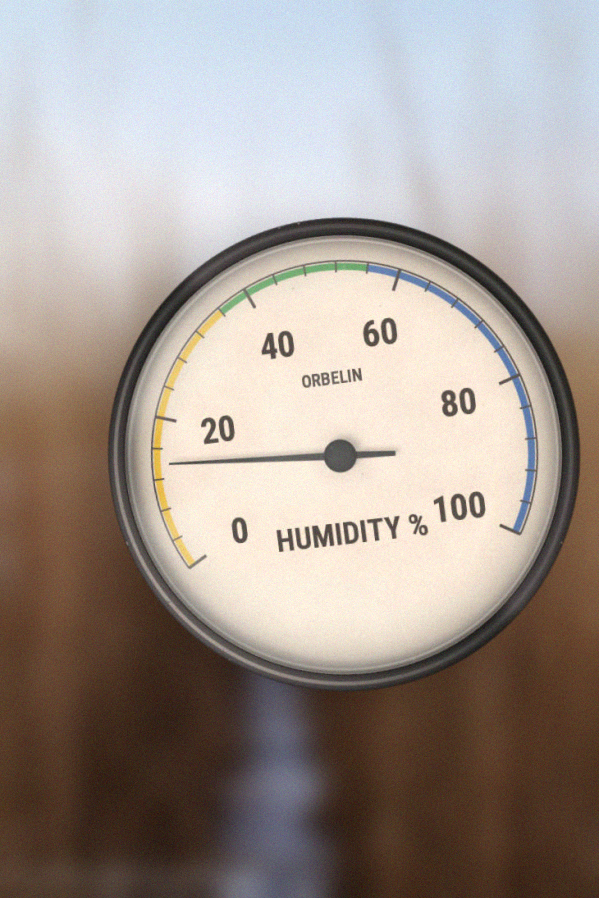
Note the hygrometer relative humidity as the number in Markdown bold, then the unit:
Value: **14** %
